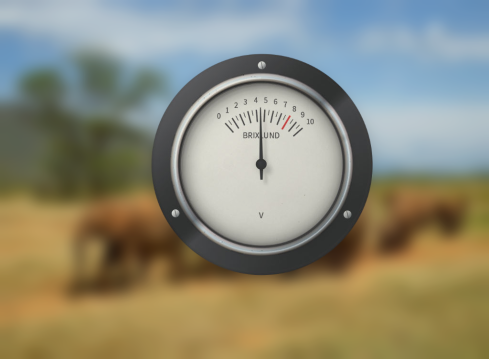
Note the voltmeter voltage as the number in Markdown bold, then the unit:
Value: **4.5** V
